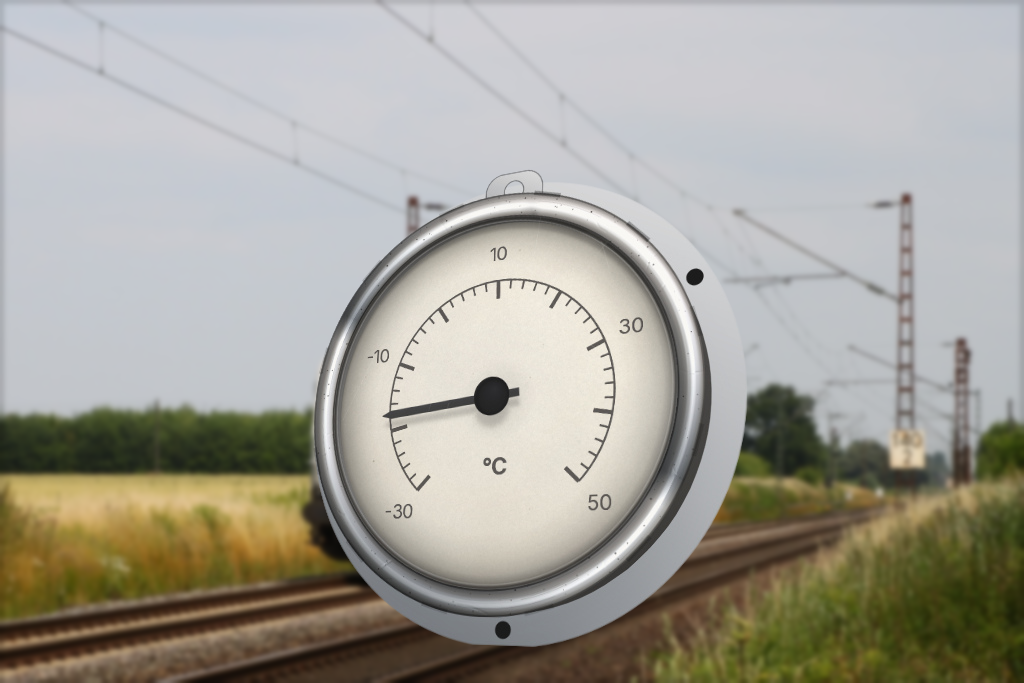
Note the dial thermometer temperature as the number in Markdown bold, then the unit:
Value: **-18** °C
